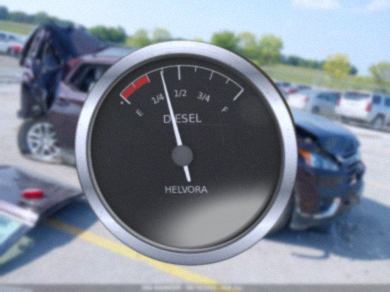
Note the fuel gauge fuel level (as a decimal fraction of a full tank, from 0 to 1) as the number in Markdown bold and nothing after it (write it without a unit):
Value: **0.375**
